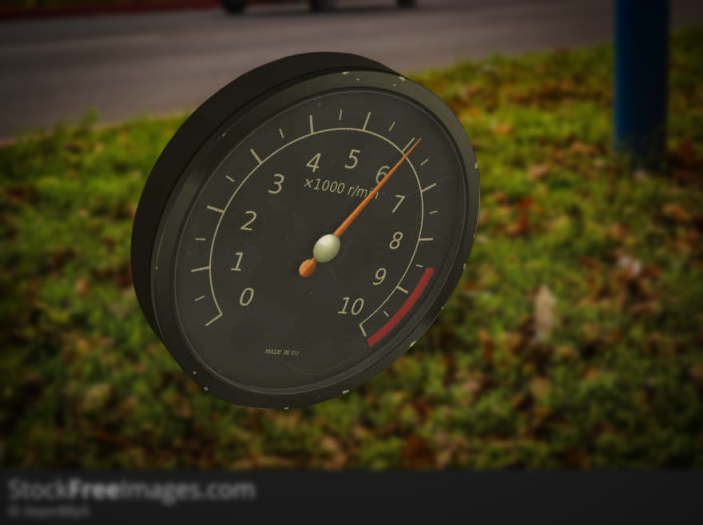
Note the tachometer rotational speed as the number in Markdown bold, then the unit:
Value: **6000** rpm
